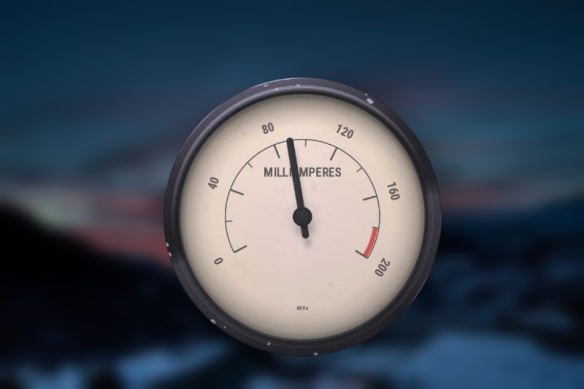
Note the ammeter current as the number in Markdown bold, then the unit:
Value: **90** mA
